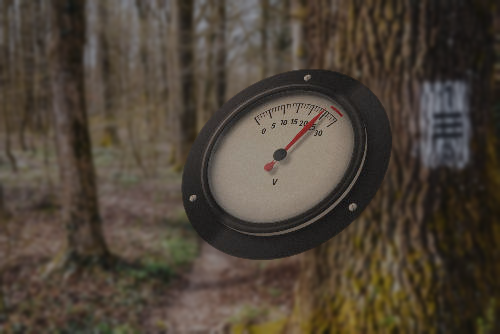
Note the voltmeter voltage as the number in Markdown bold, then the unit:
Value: **25** V
